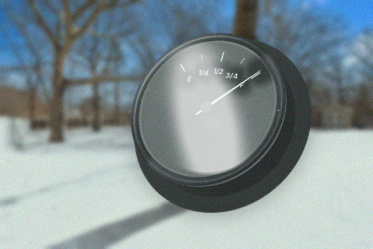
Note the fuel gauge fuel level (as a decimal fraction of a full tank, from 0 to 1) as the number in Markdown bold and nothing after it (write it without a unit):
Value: **1**
